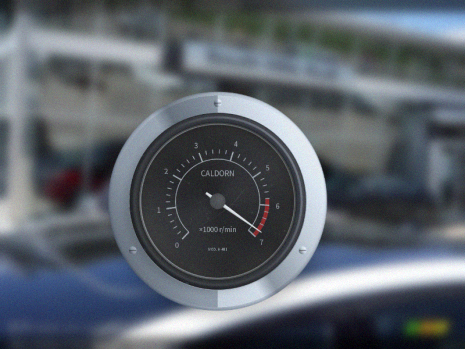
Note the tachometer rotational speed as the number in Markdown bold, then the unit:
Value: **6800** rpm
